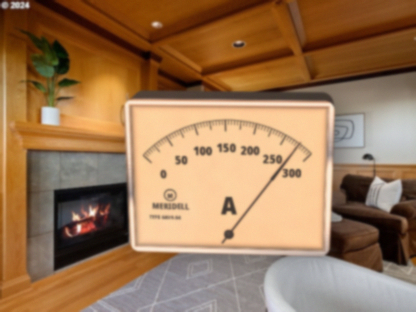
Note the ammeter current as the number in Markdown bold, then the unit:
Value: **275** A
